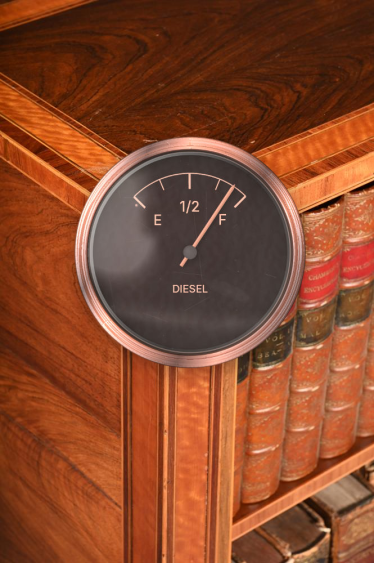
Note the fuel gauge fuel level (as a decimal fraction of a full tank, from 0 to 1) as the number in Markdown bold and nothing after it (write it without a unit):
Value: **0.875**
